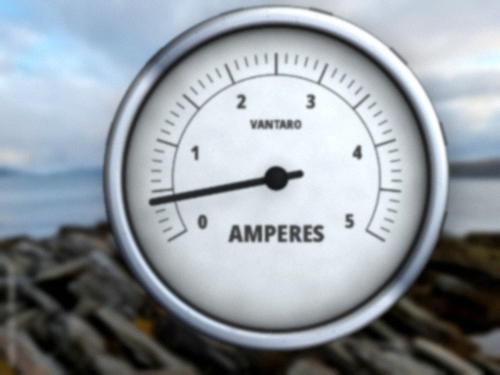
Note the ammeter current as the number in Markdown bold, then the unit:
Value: **0.4** A
